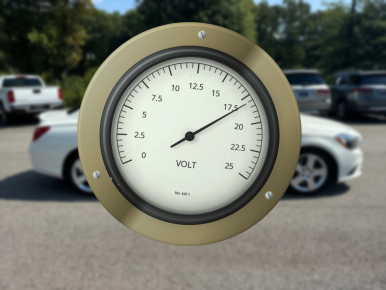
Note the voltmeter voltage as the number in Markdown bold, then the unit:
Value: **18** V
